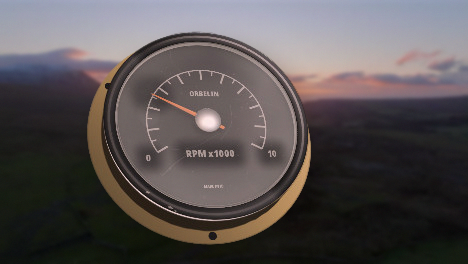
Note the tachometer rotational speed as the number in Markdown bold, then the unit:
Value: **2500** rpm
